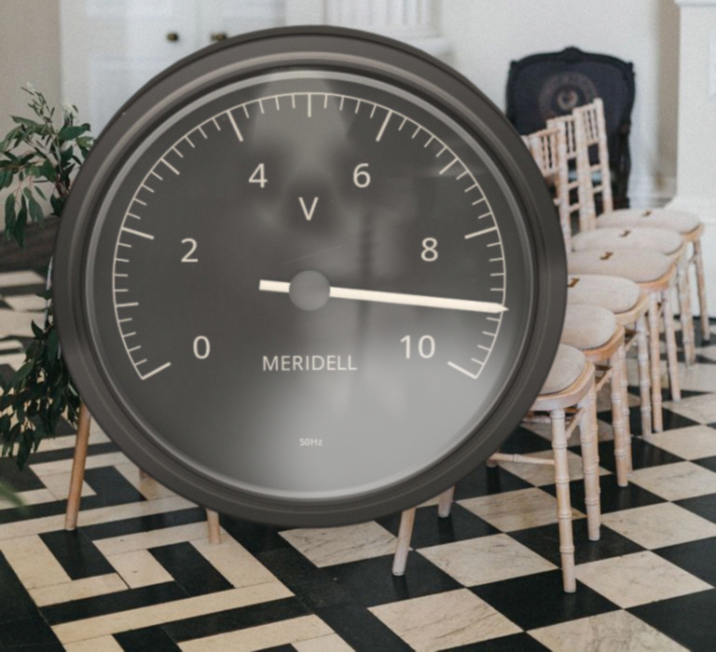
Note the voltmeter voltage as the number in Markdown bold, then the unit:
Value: **9** V
